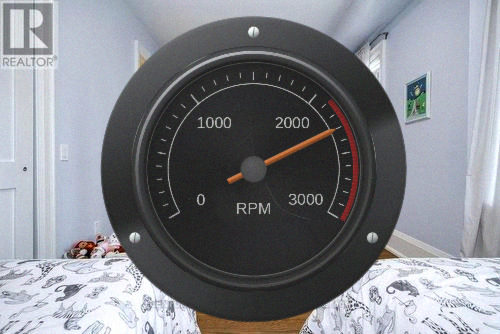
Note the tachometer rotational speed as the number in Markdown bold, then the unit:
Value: **2300** rpm
